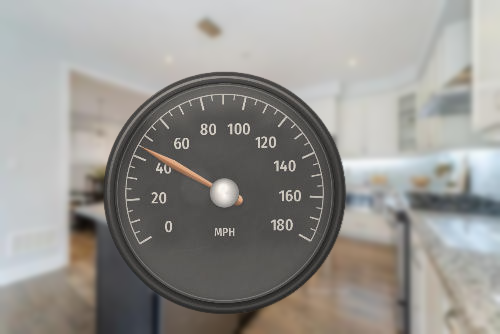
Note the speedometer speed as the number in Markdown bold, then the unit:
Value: **45** mph
